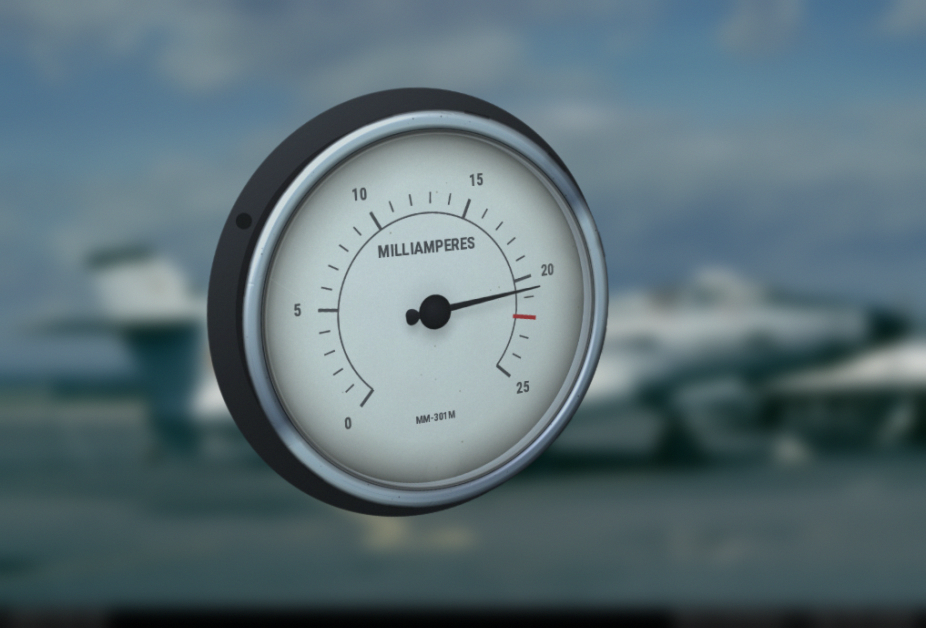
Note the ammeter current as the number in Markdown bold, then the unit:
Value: **20.5** mA
